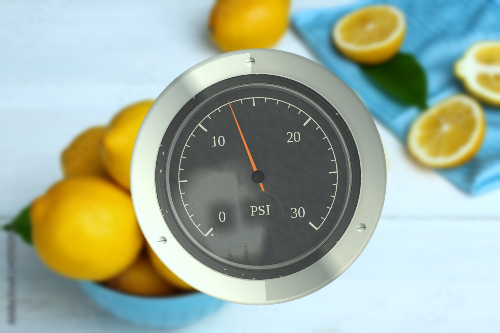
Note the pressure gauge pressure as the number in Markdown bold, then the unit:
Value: **13** psi
